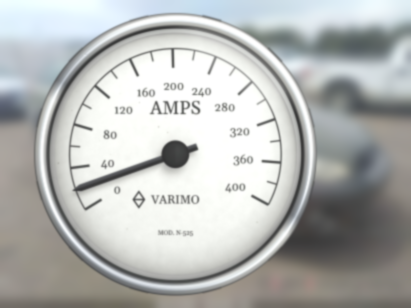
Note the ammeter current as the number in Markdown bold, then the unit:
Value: **20** A
